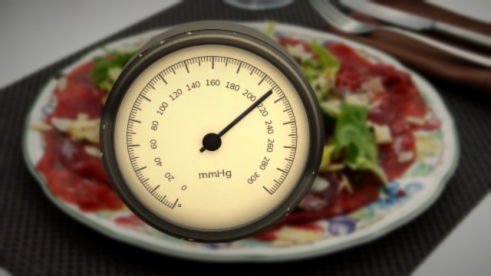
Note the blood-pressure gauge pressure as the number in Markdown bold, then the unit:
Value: **210** mmHg
